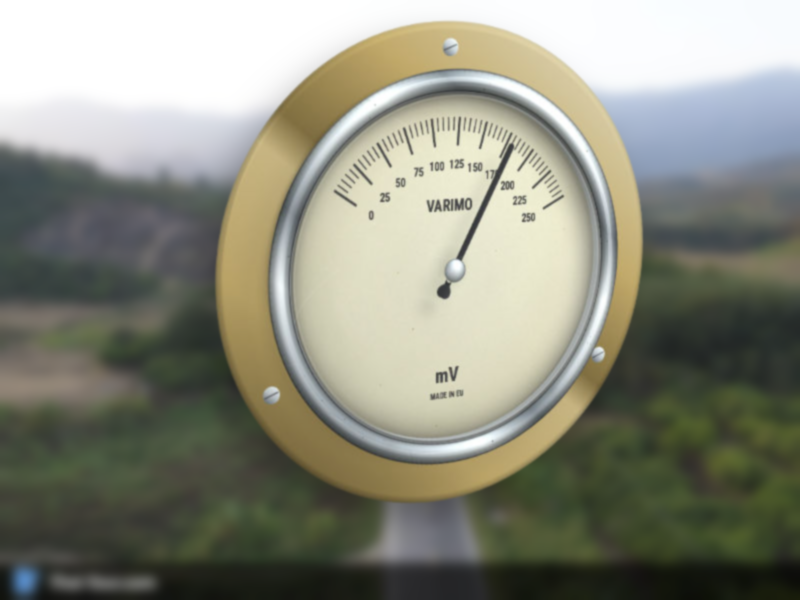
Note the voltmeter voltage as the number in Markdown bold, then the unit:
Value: **175** mV
